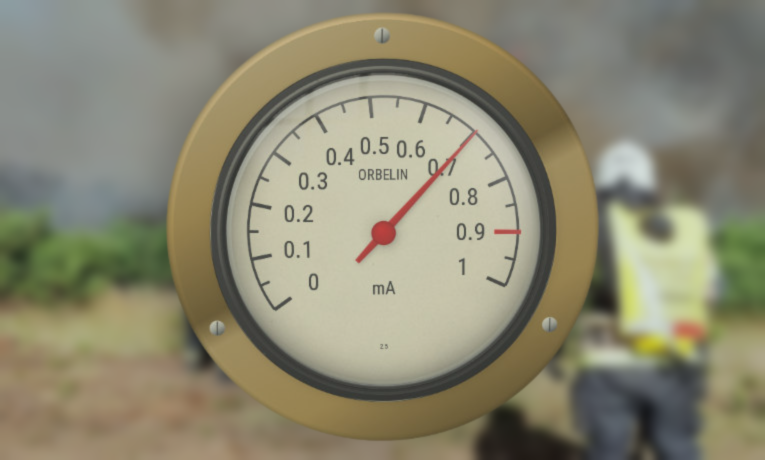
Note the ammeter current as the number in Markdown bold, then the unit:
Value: **0.7** mA
